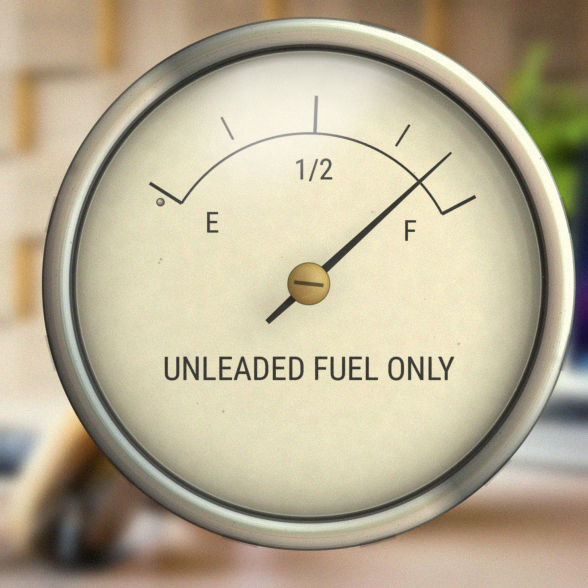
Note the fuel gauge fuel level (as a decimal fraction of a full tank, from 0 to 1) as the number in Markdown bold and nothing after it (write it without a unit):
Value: **0.875**
